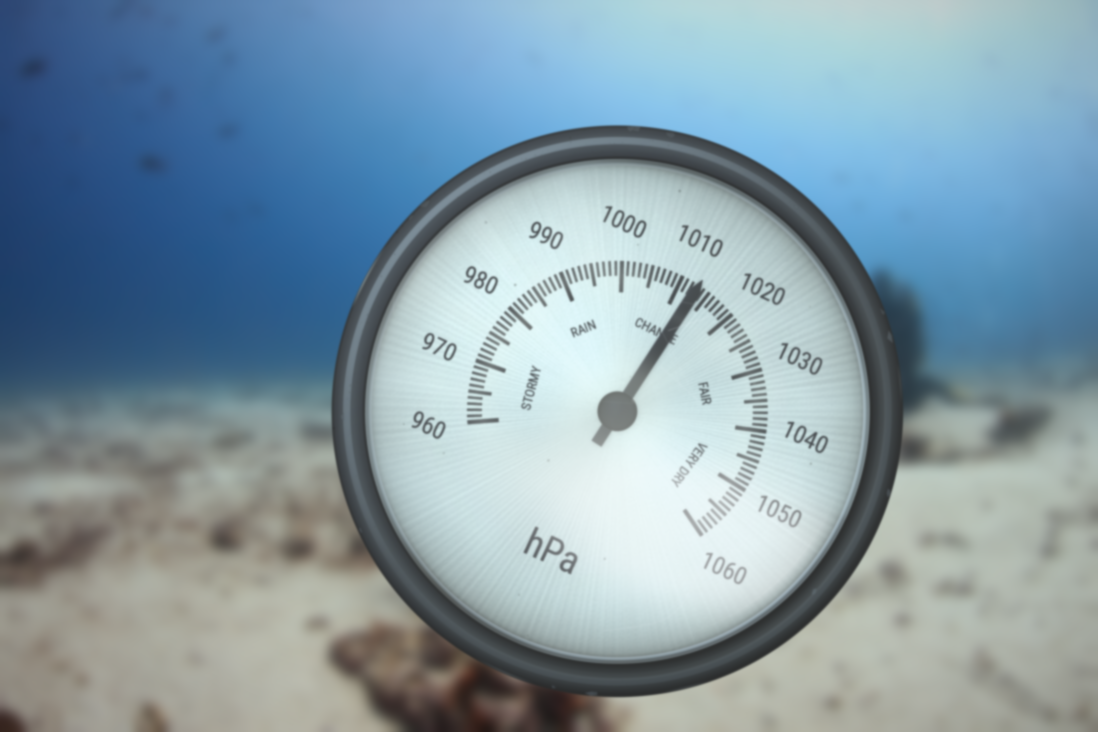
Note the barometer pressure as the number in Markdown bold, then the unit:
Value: **1013** hPa
